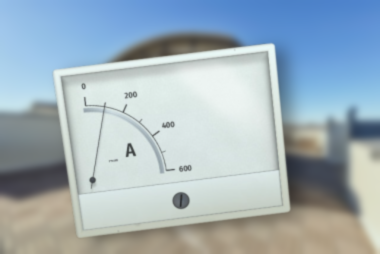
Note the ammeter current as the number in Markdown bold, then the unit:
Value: **100** A
